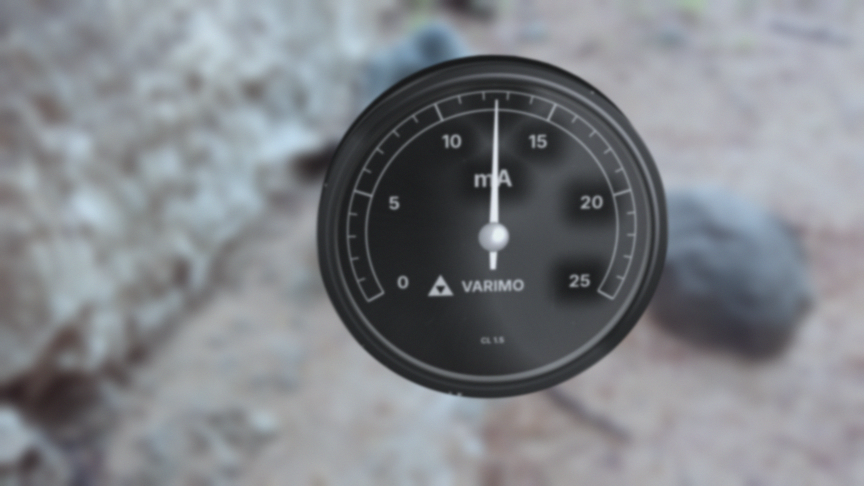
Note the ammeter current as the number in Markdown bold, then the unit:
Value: **12.5** mA
